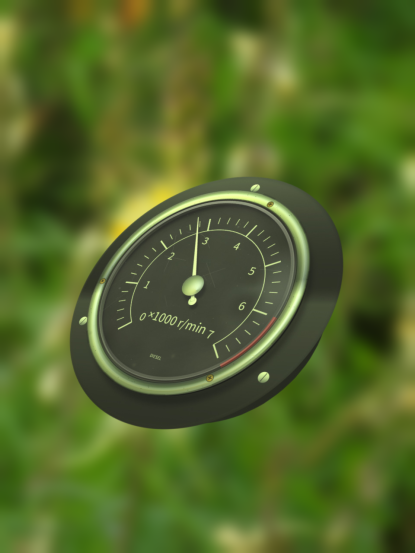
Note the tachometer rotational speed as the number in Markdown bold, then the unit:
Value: **2800** rpm
